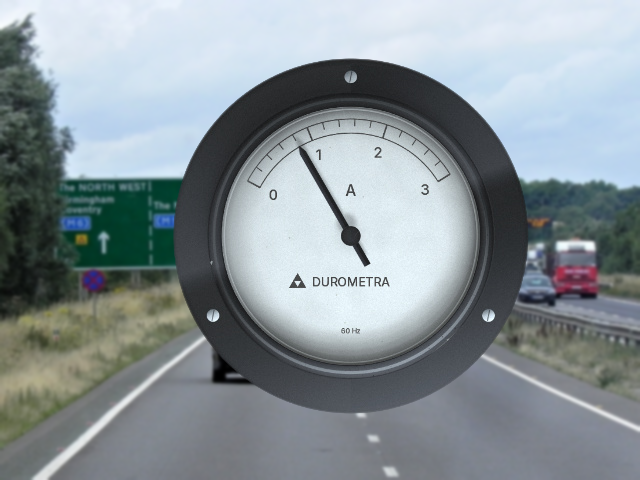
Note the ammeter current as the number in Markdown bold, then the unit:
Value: **0.8** A
